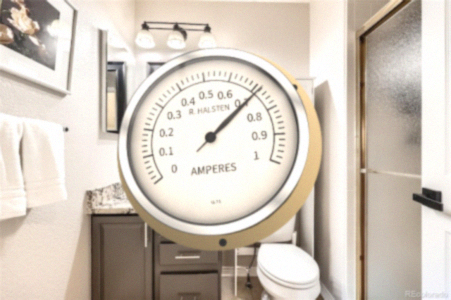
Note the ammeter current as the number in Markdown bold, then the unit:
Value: **0.72** A
